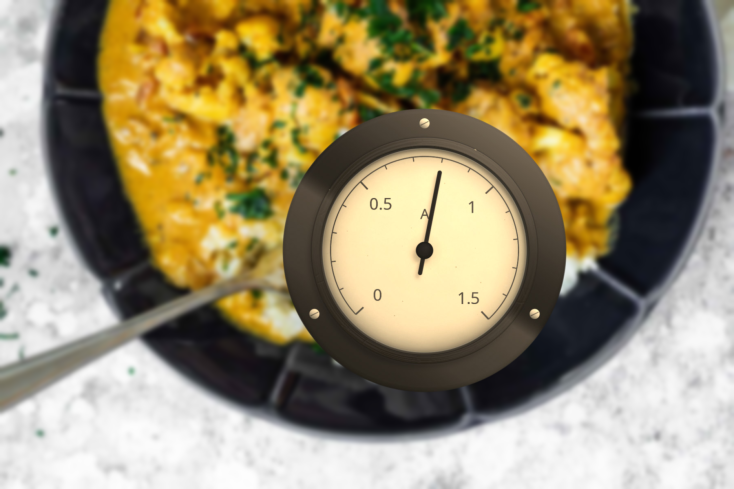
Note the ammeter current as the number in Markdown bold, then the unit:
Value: **0.8** A
